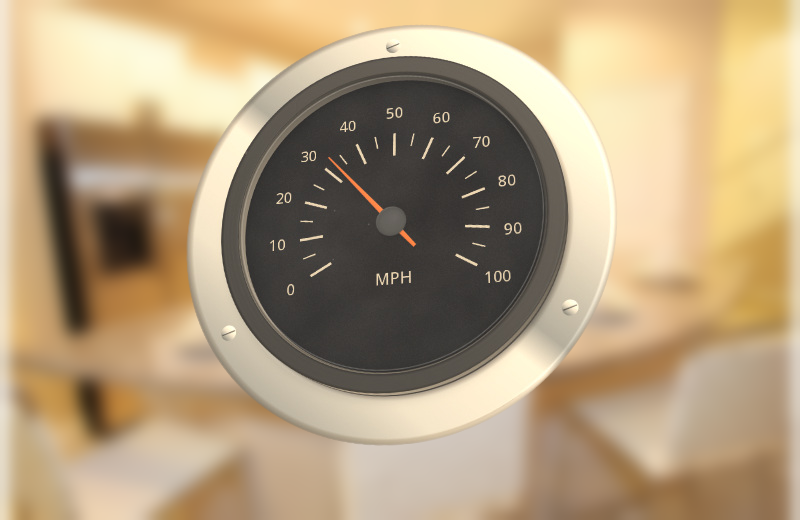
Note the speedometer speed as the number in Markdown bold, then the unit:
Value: **32.5** mph
